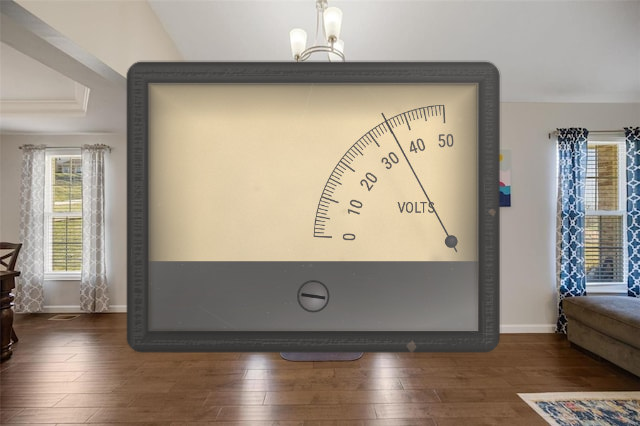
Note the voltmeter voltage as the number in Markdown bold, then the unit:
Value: **35** V
